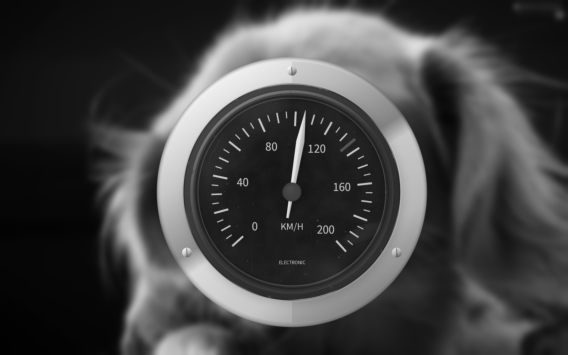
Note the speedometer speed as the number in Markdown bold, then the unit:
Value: **105** km/h
